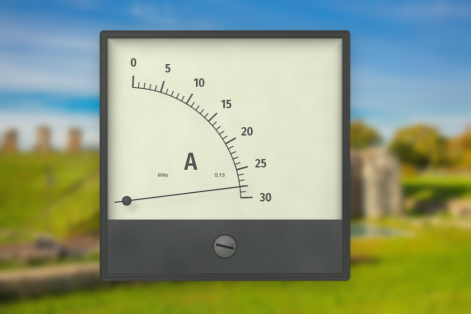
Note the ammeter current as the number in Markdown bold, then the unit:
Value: **28** A
